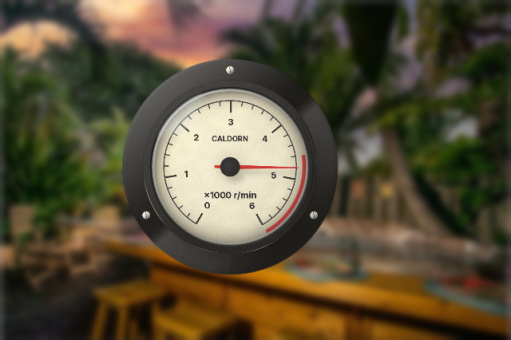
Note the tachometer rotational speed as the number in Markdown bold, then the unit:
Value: **4800** rpm
